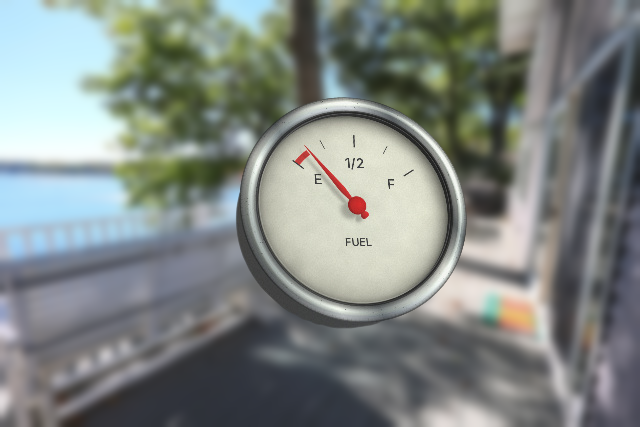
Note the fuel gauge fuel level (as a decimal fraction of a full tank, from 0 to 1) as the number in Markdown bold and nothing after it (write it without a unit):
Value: **0.125**
